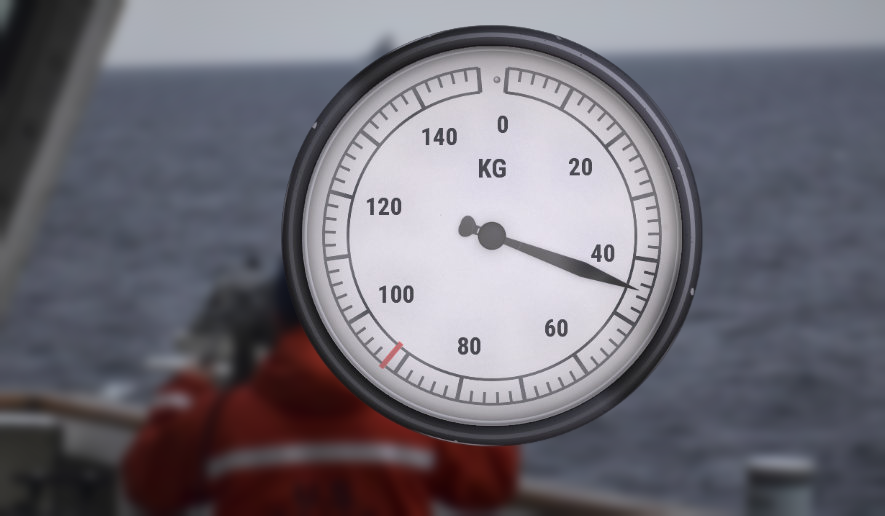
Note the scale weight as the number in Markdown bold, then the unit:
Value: **45** kg
